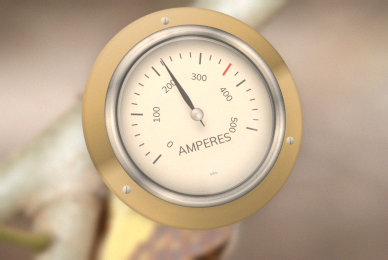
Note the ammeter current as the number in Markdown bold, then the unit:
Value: **220** A
